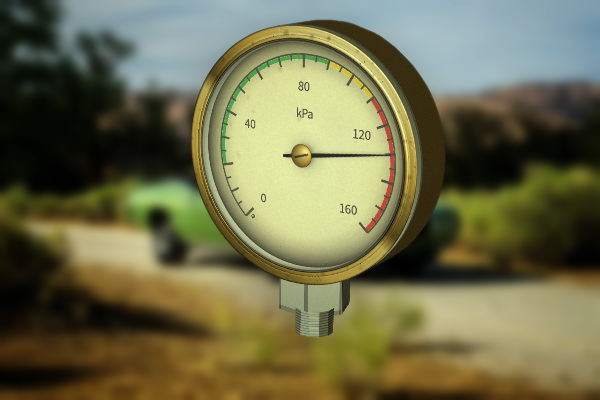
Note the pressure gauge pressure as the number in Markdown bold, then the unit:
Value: **130** kPa
